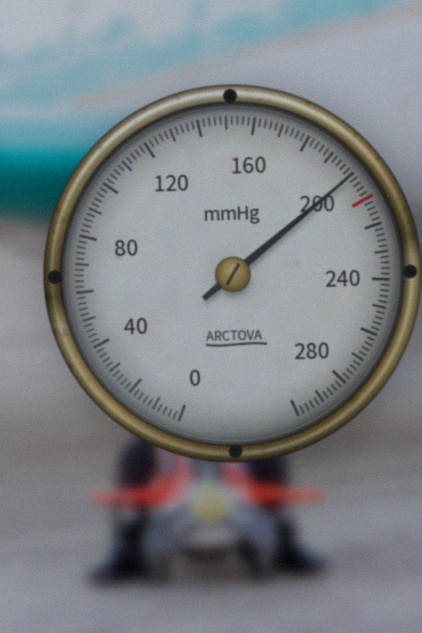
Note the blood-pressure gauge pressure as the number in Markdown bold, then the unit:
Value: **200** mmHg
